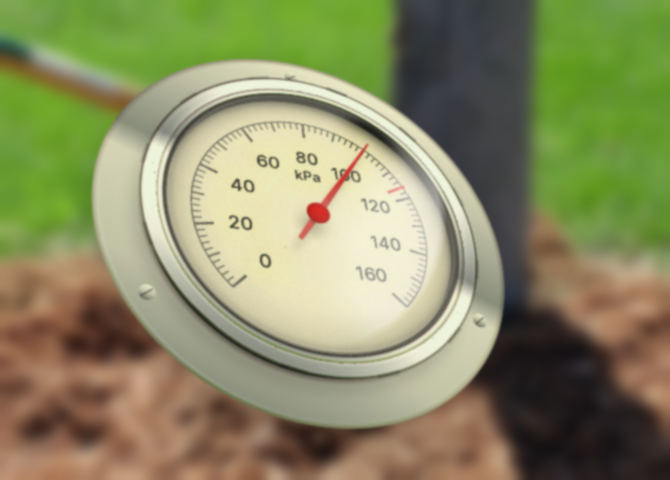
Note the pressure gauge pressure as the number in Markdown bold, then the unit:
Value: **100** kPa
